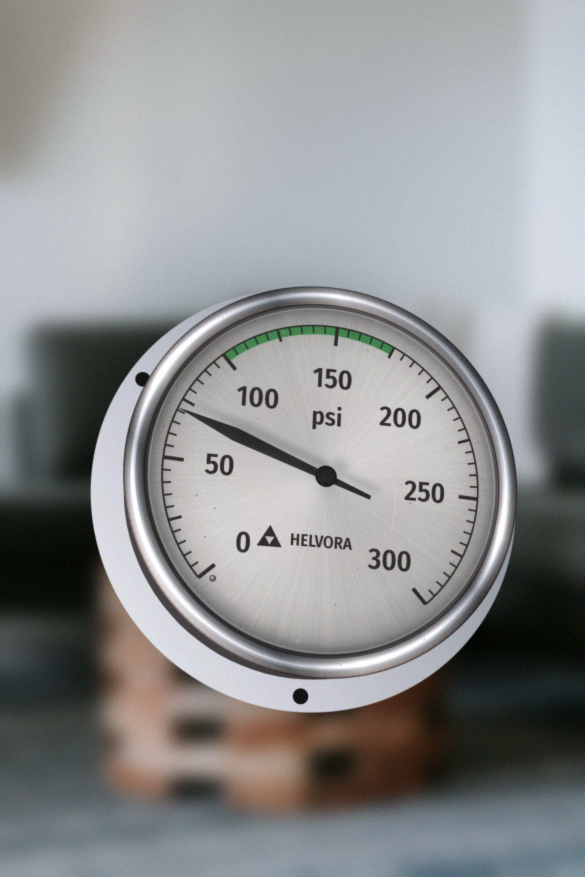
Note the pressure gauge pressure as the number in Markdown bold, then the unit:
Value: **70** psi
